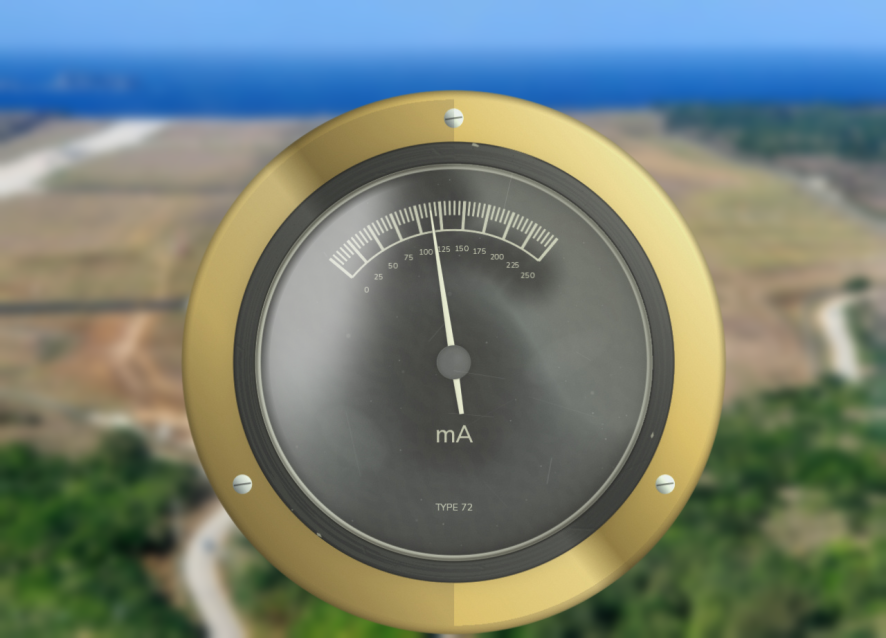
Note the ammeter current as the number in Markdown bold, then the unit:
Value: **115** mA
